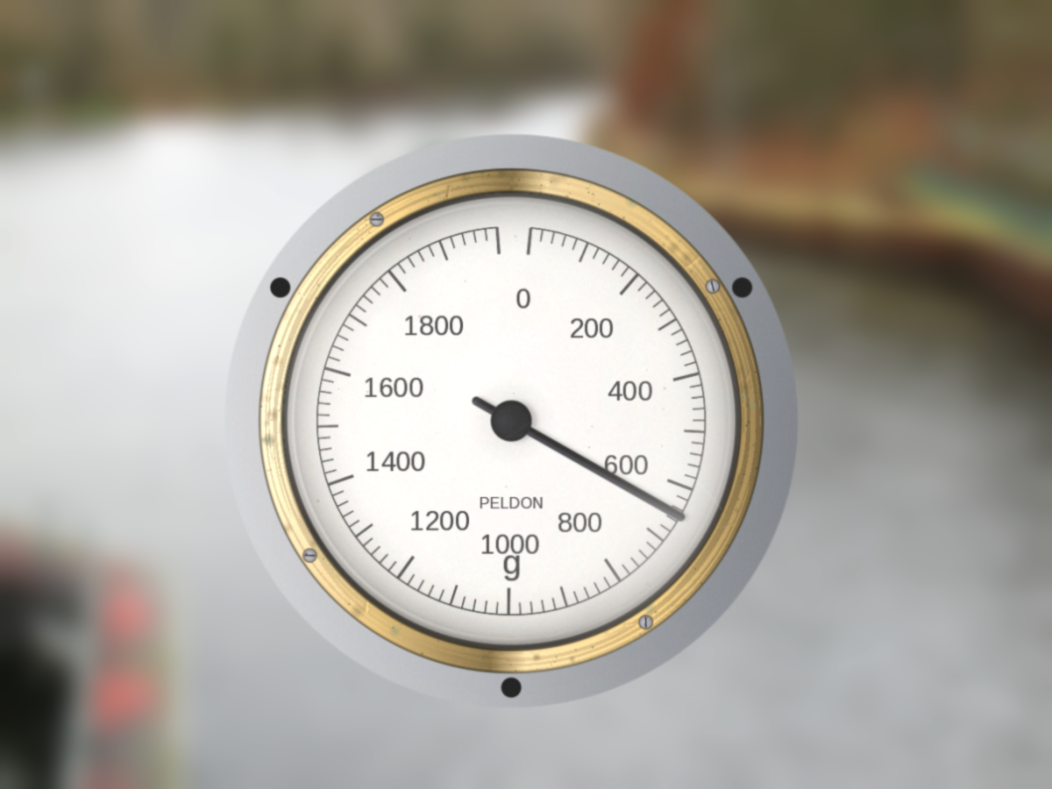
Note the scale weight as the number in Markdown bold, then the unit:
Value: **650** g
